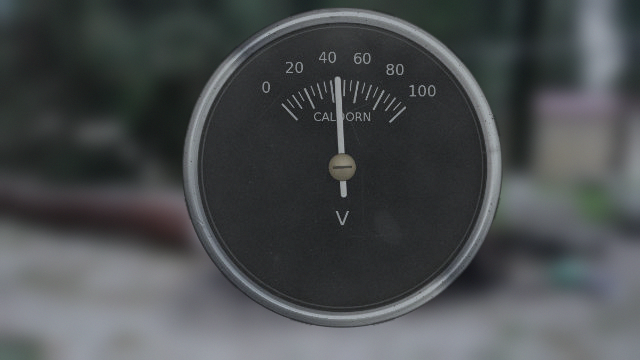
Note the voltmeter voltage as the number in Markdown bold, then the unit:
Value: **45** V
